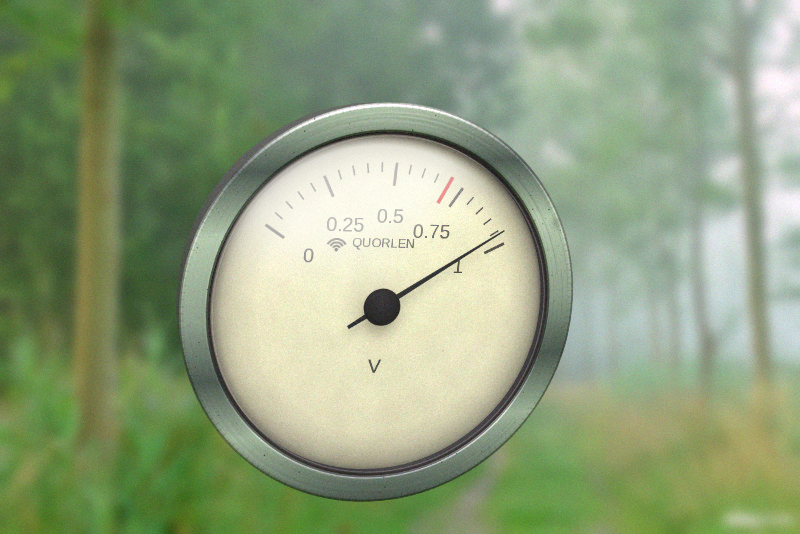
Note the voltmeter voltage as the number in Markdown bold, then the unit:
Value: **0.95** V
